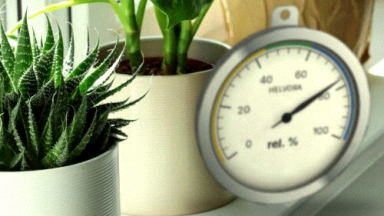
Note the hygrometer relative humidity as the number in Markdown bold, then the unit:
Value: **76** %
